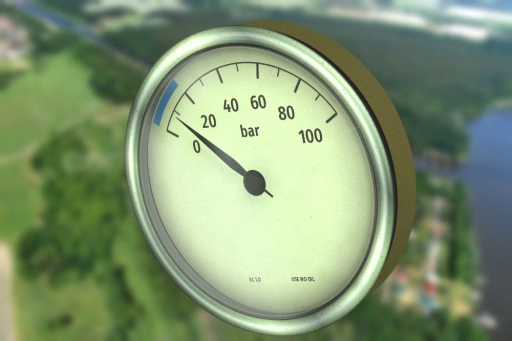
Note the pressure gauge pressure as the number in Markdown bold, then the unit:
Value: **10** bar
